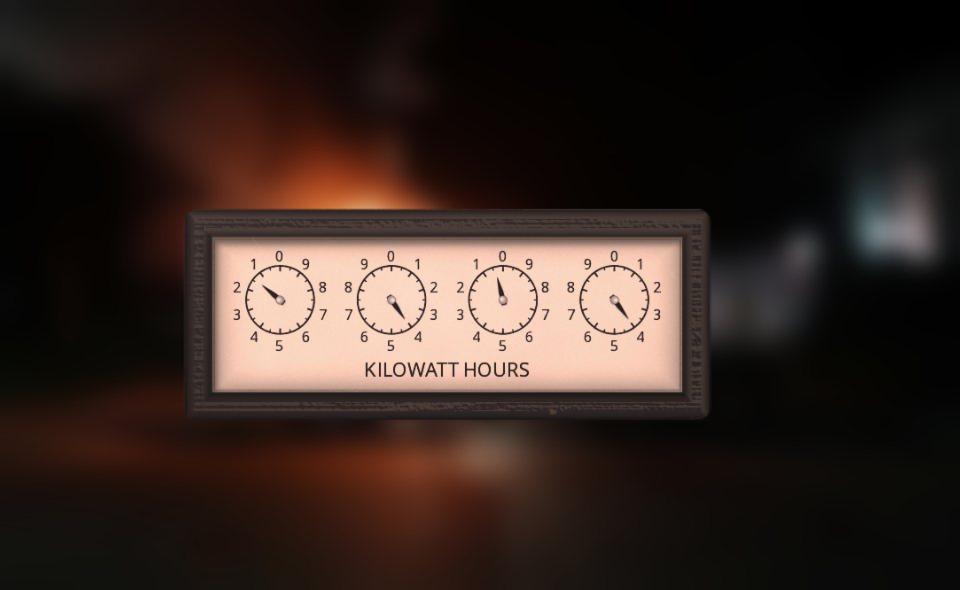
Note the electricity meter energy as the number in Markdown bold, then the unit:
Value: **1404** kWh
